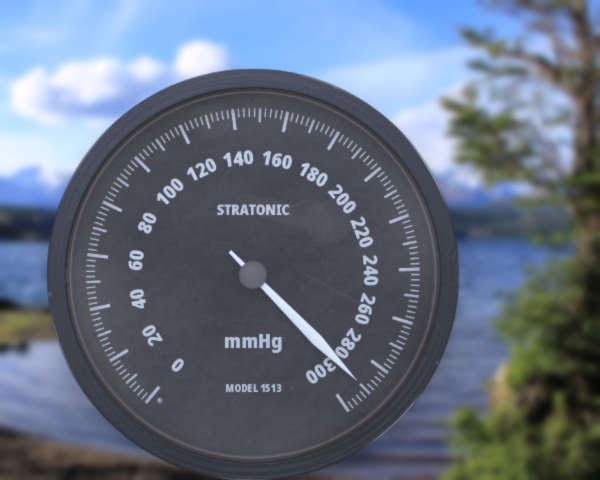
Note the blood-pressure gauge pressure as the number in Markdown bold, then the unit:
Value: **290** mmHg
